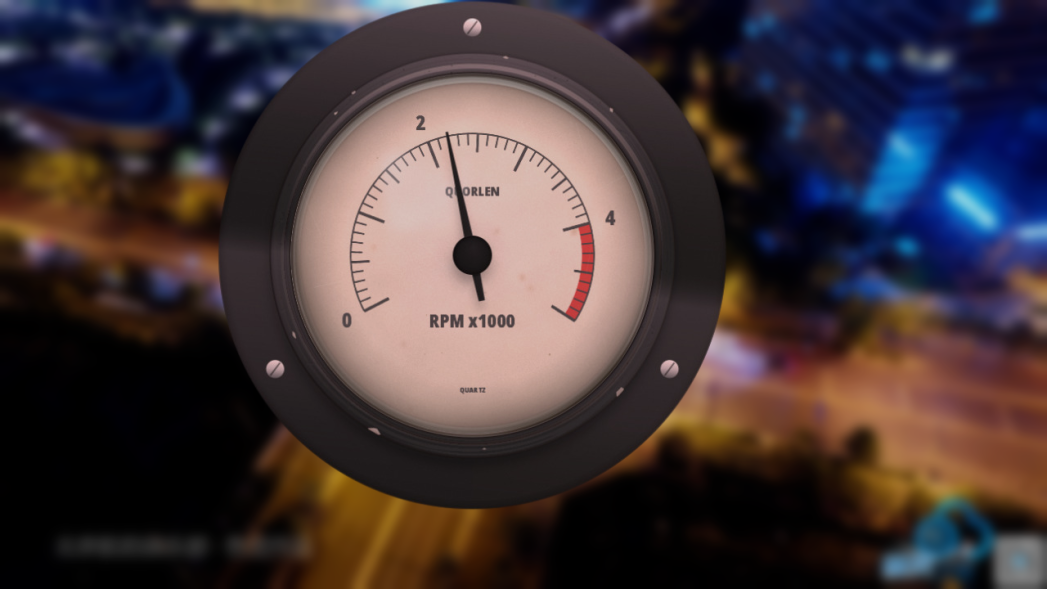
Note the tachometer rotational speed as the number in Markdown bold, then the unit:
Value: **2200** rpm
